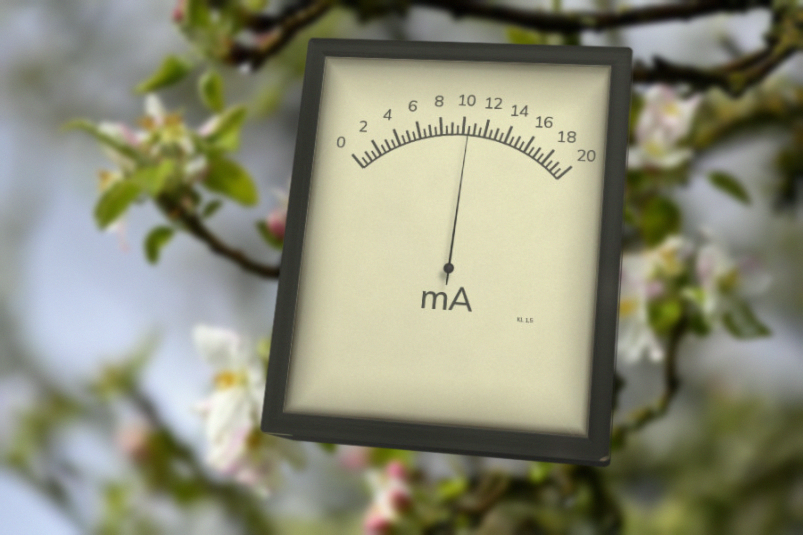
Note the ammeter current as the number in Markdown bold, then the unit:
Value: **10.5** mA
